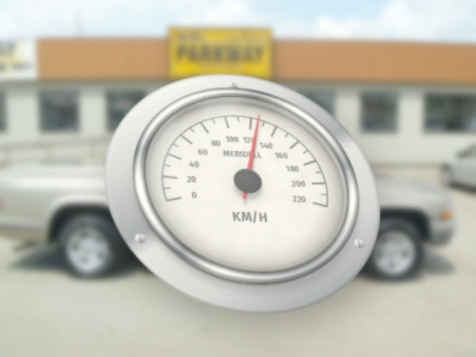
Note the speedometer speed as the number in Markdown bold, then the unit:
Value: **125** km/h
